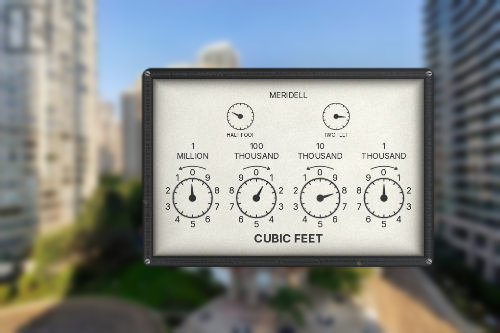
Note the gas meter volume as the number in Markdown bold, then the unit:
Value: **8000** ft³
